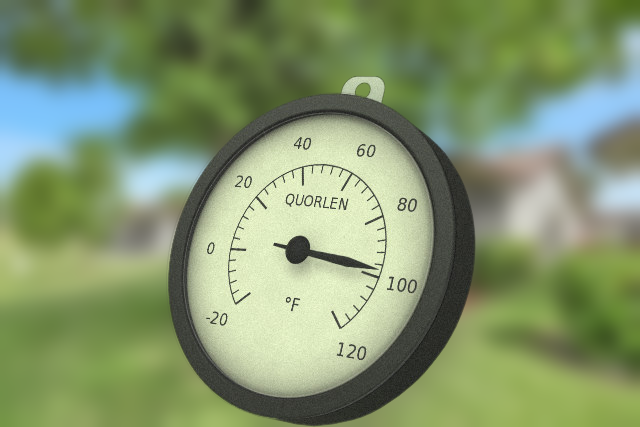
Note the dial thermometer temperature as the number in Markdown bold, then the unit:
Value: **98** °F
